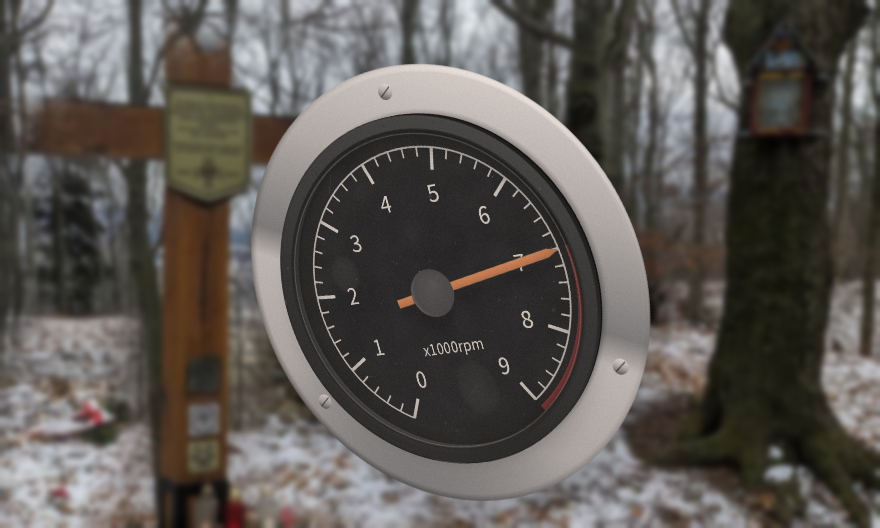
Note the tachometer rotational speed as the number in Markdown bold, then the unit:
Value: **7000** rpm
